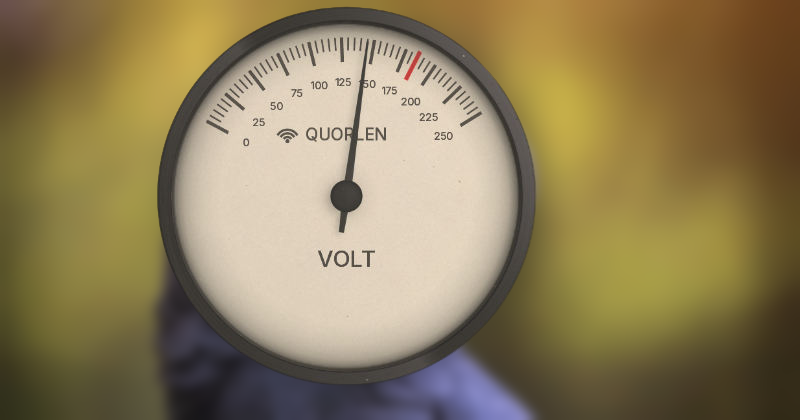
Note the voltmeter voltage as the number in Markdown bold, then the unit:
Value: **145** V
